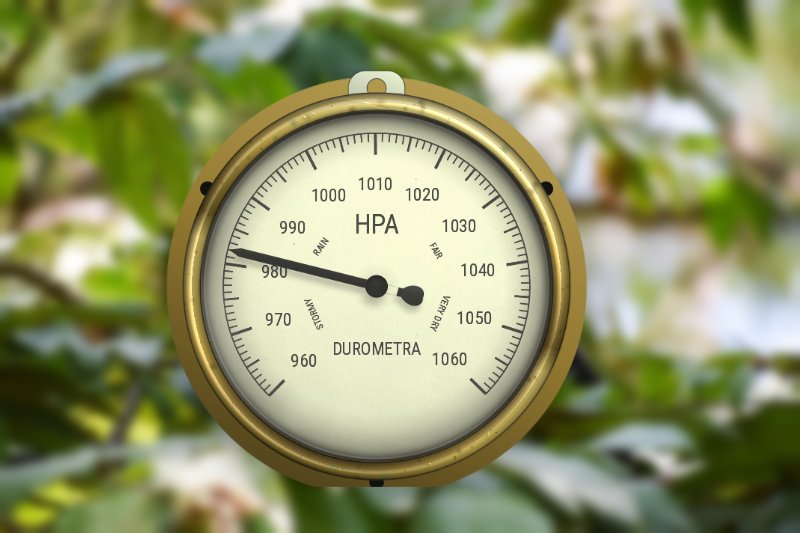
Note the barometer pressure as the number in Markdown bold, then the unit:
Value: **982** hPa
